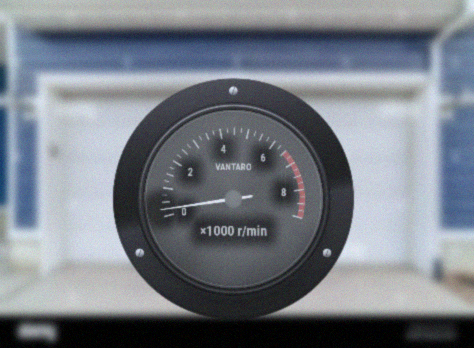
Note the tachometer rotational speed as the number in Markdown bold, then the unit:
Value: **250** rpm
